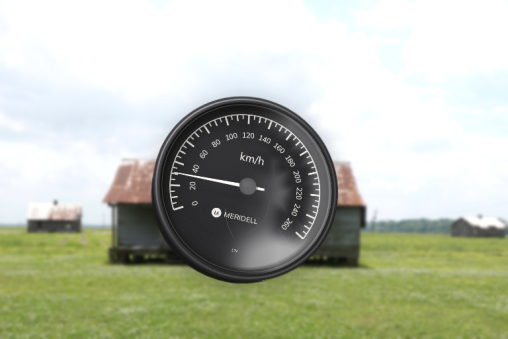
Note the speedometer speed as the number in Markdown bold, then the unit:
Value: **30** km/h
